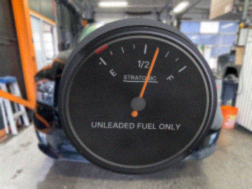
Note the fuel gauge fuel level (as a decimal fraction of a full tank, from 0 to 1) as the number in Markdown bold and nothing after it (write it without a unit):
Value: **0.625**
